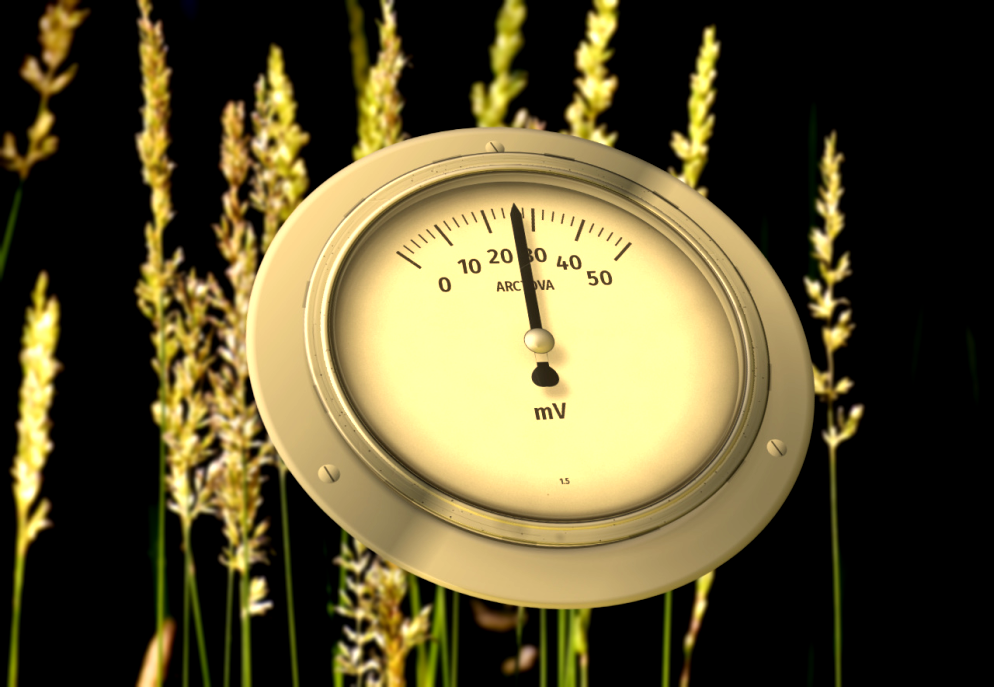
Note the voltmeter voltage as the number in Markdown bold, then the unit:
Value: **26** mV
